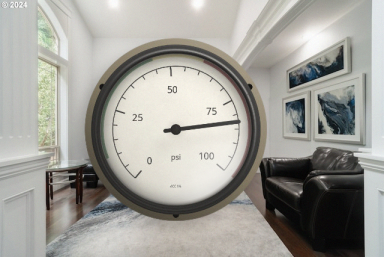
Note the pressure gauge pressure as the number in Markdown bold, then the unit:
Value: **82.5** psi
